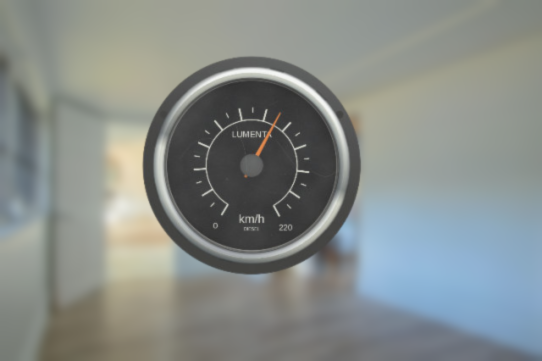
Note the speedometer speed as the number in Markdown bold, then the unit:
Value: **130** km/h
